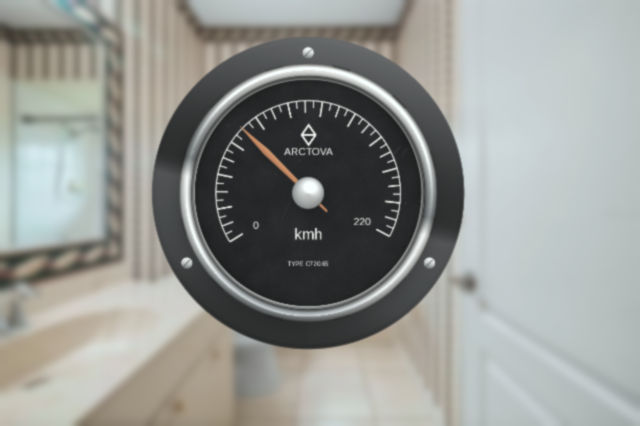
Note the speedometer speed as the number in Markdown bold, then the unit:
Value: **70** km/h
